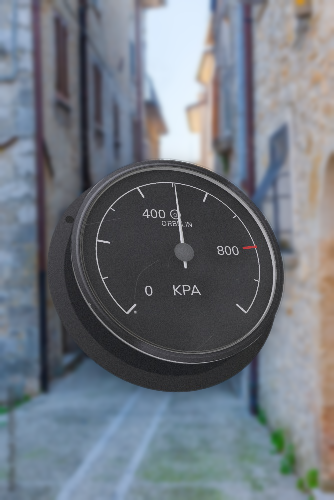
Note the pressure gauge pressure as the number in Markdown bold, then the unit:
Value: **500** kPa
